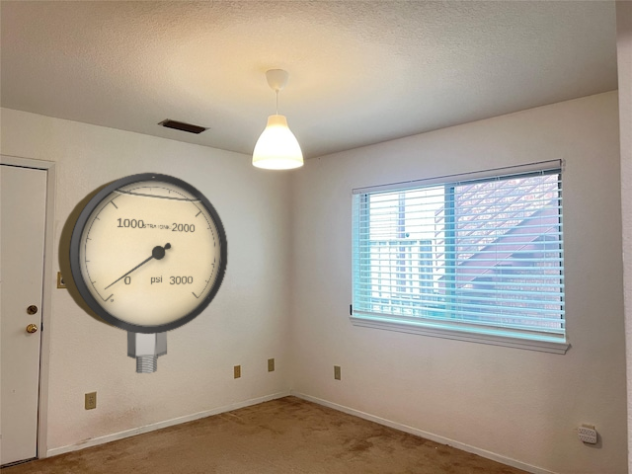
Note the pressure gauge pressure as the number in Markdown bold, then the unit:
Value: **100** psi
